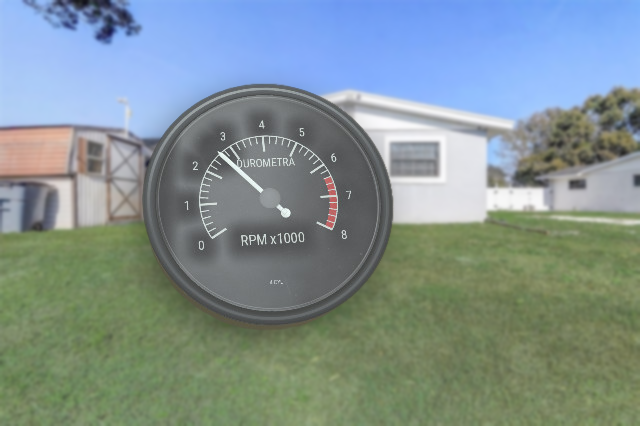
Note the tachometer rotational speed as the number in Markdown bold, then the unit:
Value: **2600** rpm
